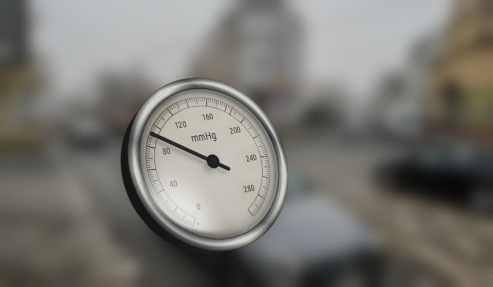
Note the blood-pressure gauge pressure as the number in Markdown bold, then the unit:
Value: **90** mmHg
